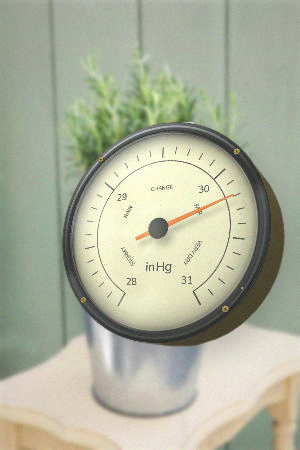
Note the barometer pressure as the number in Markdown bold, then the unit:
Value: **30.2** inHg
